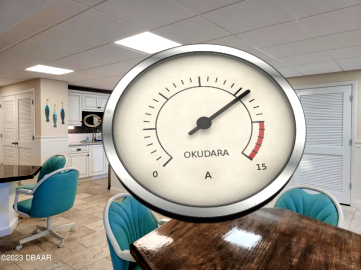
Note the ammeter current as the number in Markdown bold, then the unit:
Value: **10.5** A
